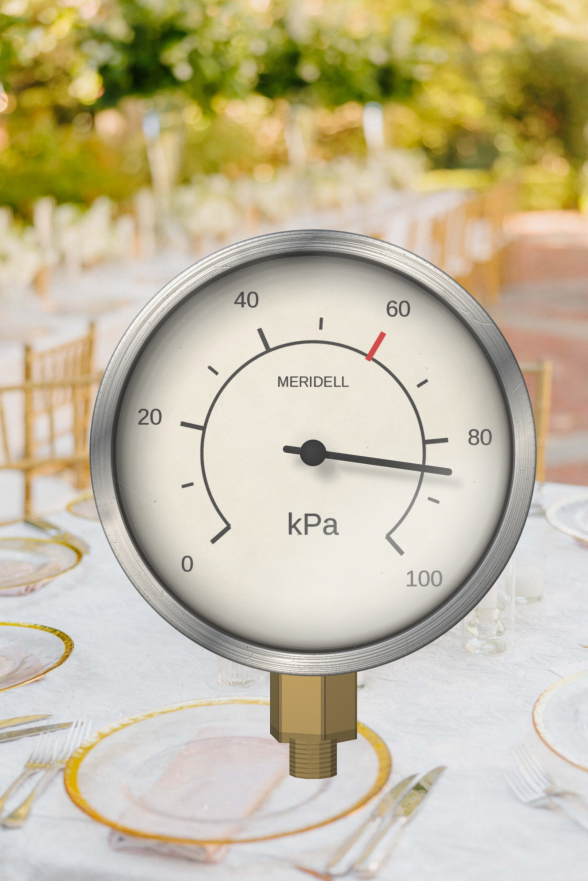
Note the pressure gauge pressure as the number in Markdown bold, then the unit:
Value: **85** kPa
